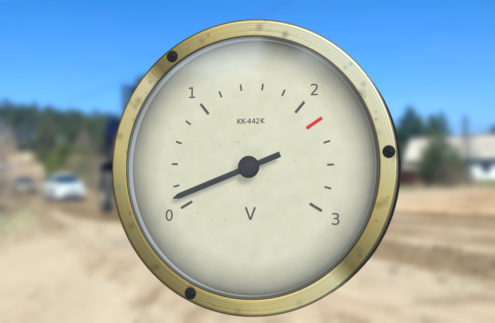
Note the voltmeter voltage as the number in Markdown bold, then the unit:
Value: **0.1** V
